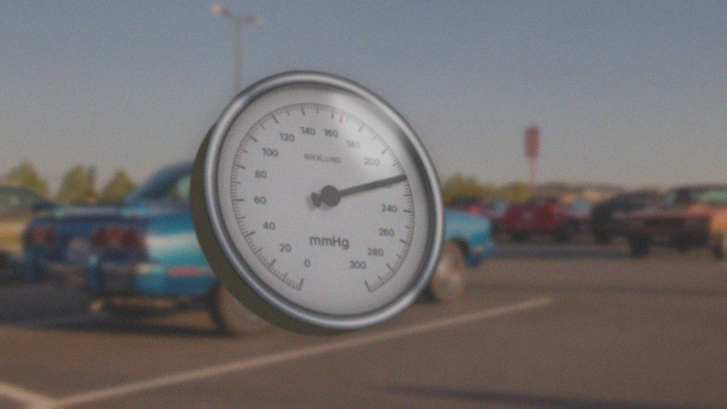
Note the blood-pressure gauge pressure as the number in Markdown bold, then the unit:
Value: **220** mmHg
